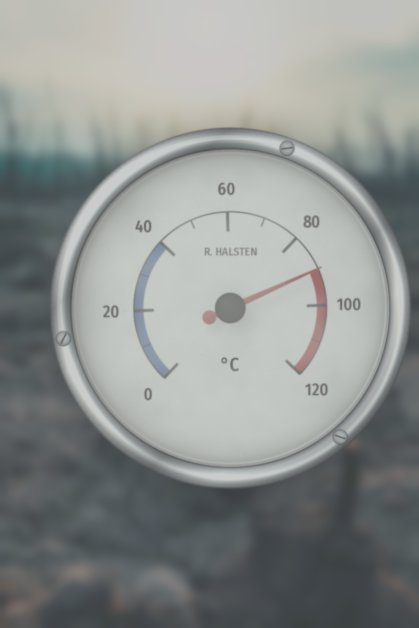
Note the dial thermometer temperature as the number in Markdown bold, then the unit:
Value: **90** °C
